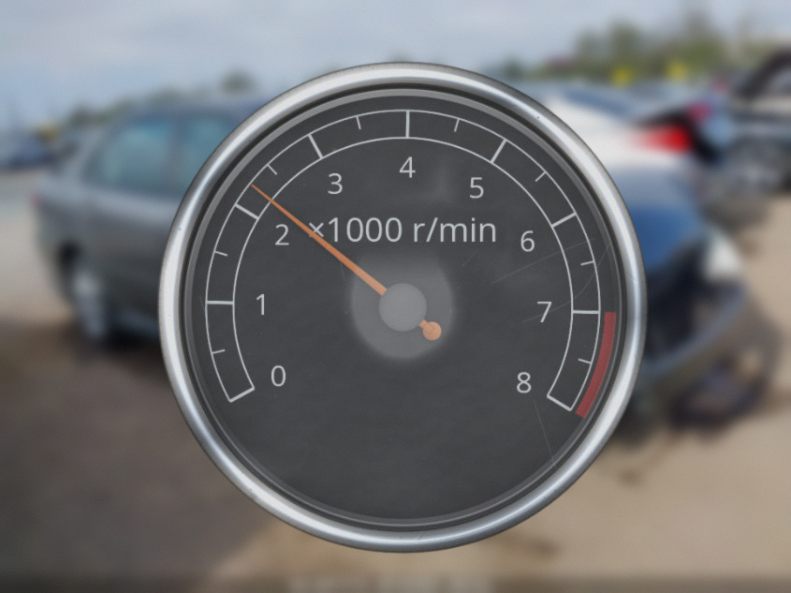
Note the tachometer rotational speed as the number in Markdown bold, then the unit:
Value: **2250** rpm
